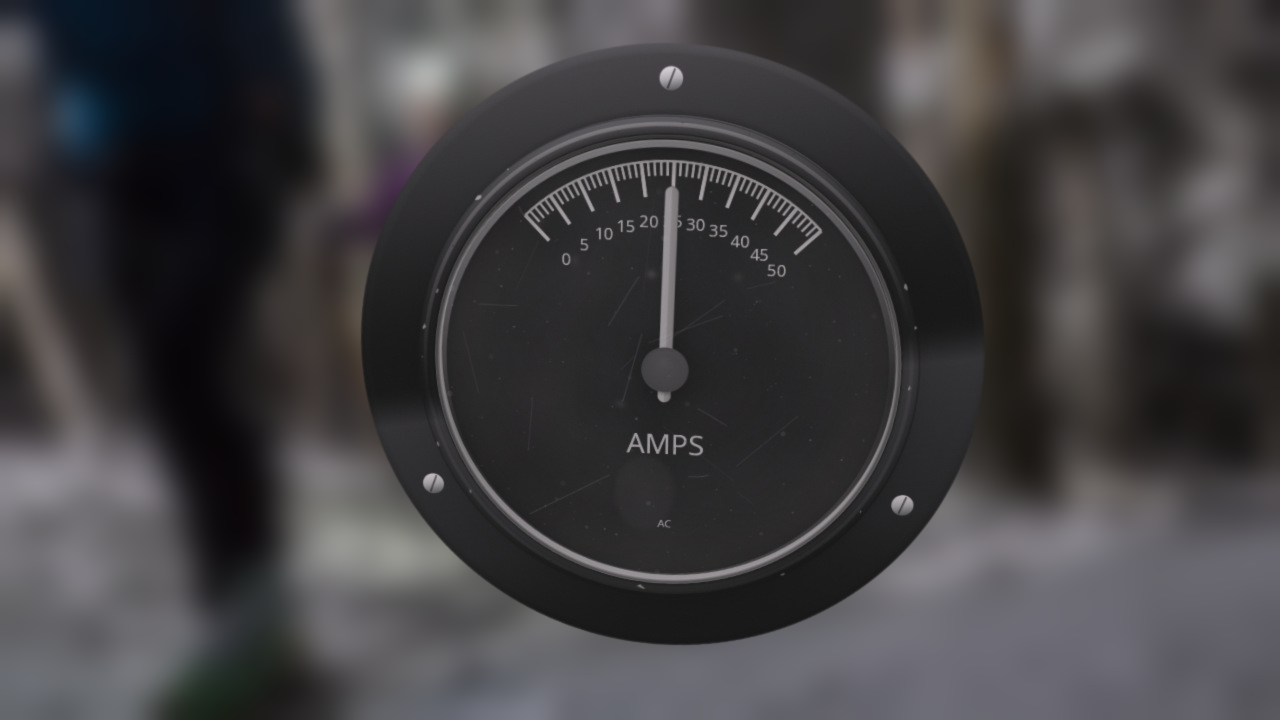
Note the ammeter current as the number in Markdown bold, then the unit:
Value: **25** A
